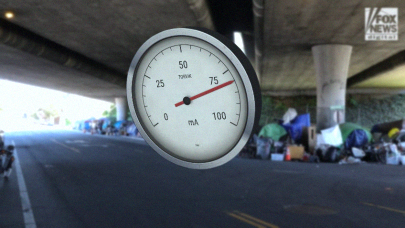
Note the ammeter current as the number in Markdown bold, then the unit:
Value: **80** mA
